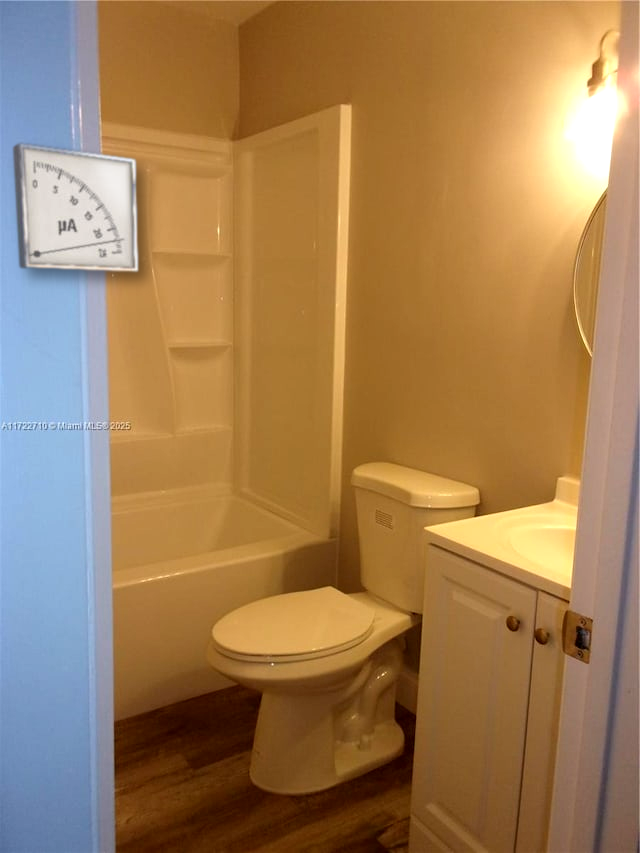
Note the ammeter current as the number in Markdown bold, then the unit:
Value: **22.5** µA
